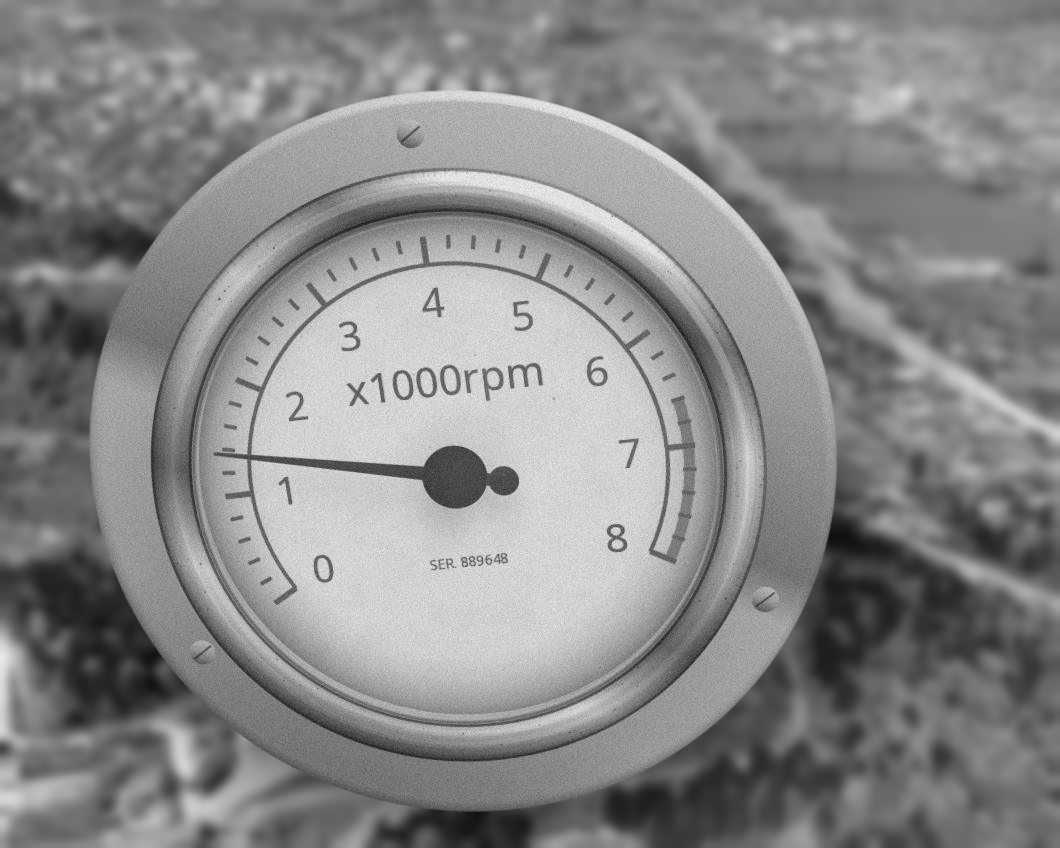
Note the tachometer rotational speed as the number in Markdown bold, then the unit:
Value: **1400** rpm
